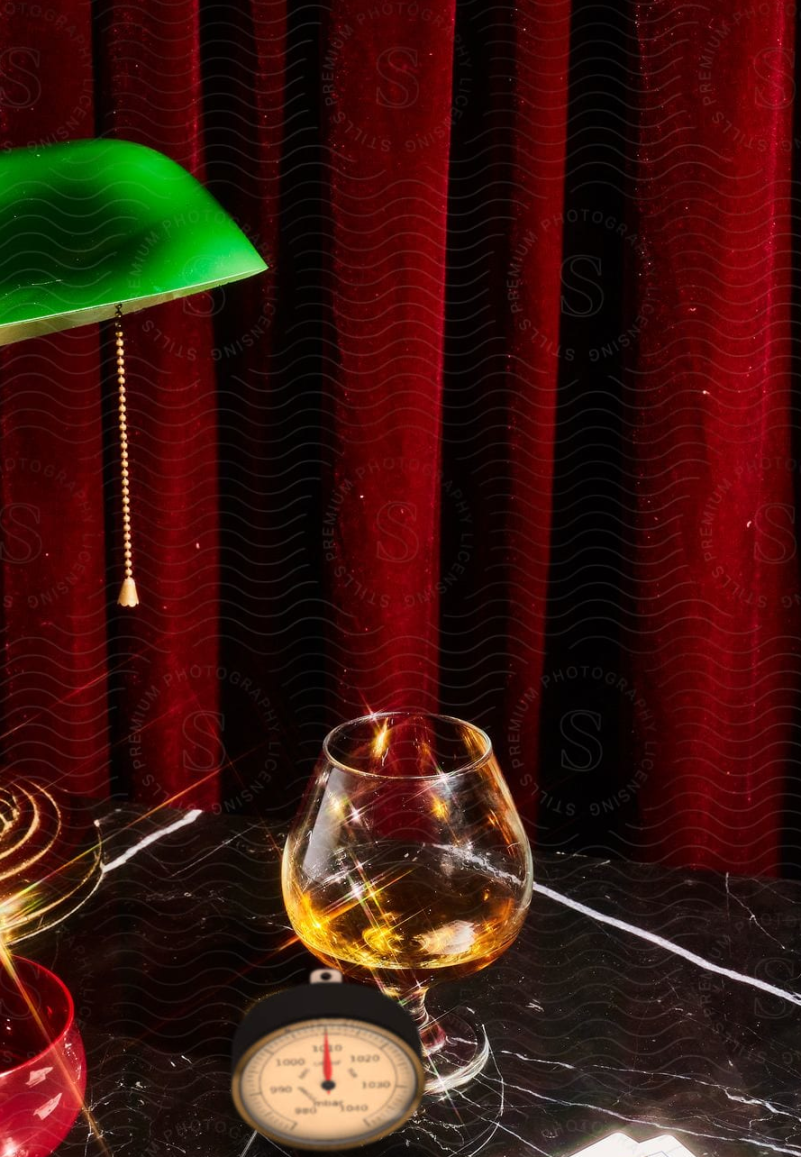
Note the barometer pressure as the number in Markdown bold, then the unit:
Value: **1010** mbar
